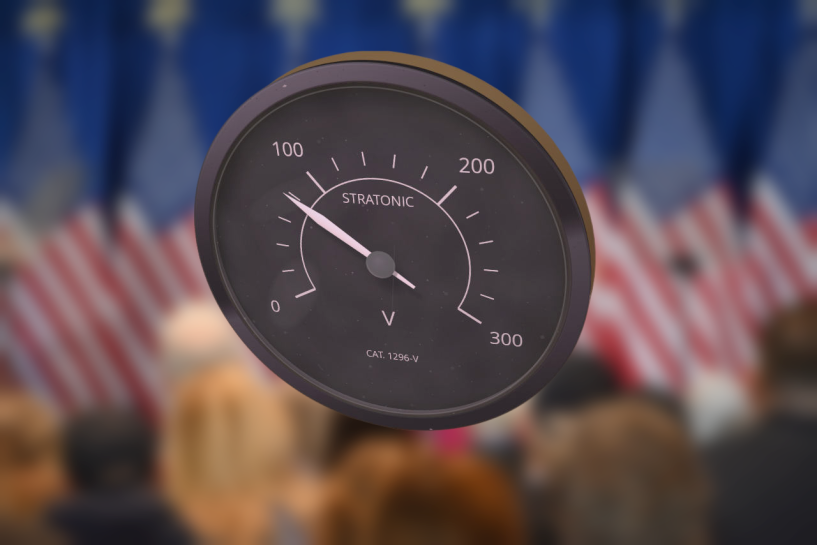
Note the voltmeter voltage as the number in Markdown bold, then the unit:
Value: **80** V
